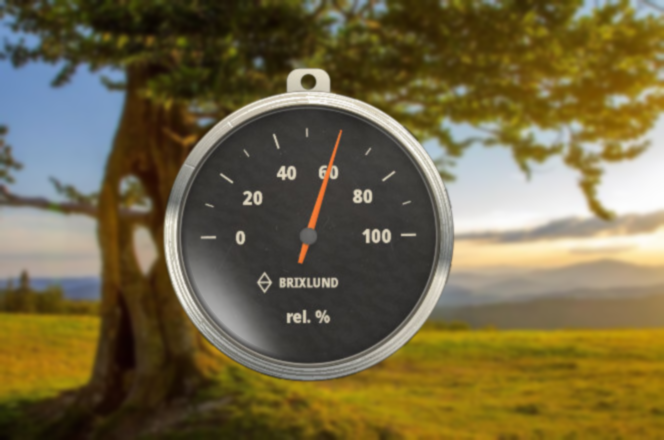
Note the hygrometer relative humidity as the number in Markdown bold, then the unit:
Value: **60** %
